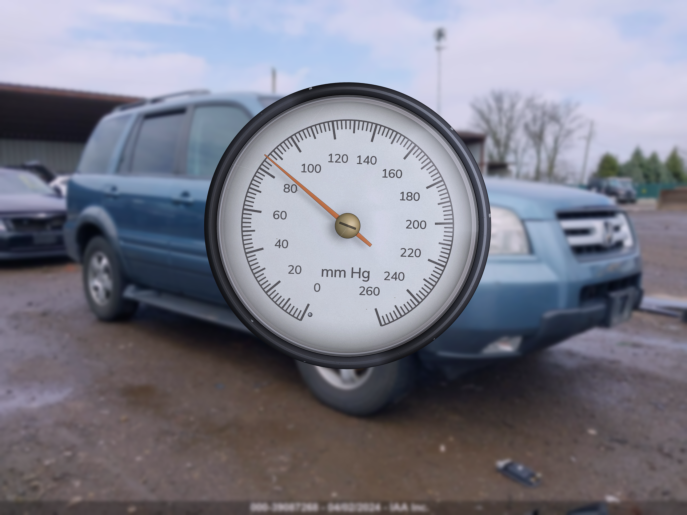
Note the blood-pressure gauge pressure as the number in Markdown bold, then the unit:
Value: **86** mmHg
